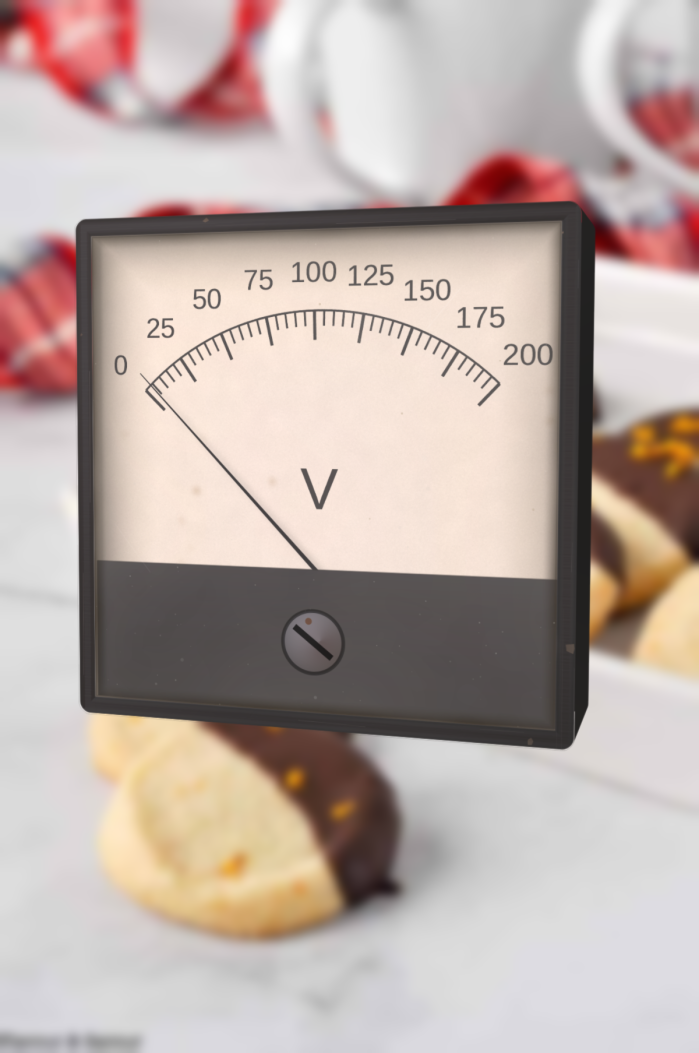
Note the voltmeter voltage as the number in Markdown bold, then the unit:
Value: **5** V
